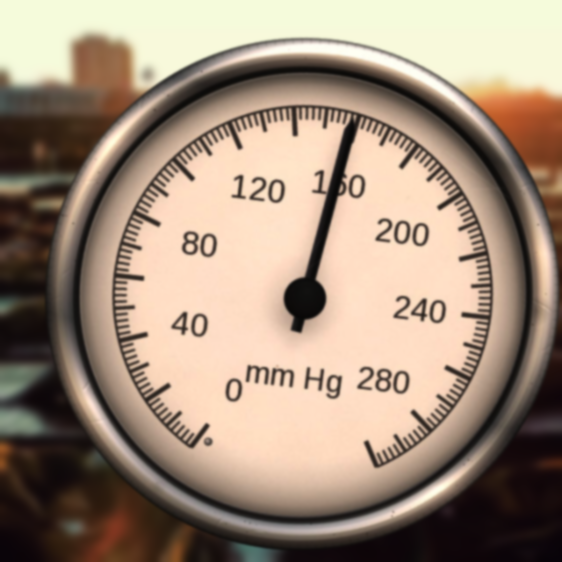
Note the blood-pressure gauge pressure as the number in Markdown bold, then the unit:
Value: **158** mmHg
